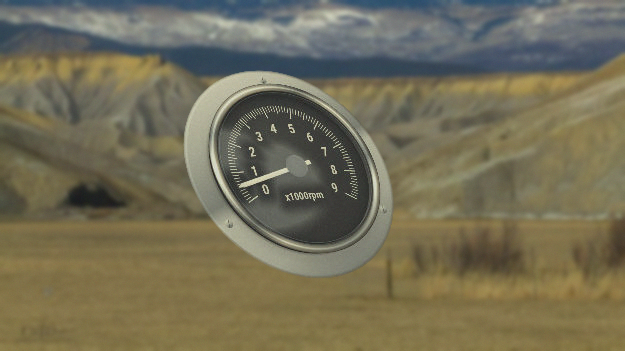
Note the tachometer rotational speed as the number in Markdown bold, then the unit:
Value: **500** rpm
